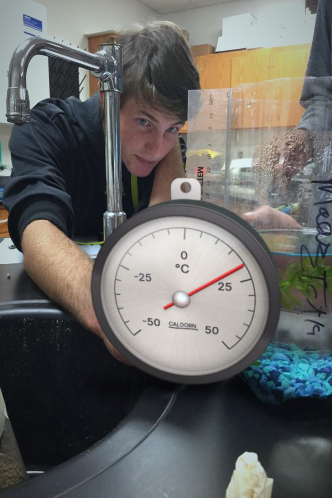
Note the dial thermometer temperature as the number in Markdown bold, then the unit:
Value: **20** °C
